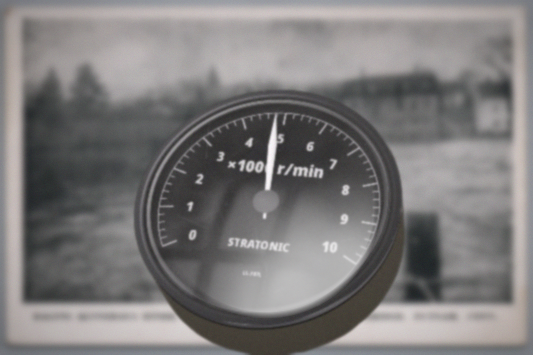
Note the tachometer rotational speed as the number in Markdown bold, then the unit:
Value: **4800** rpm
